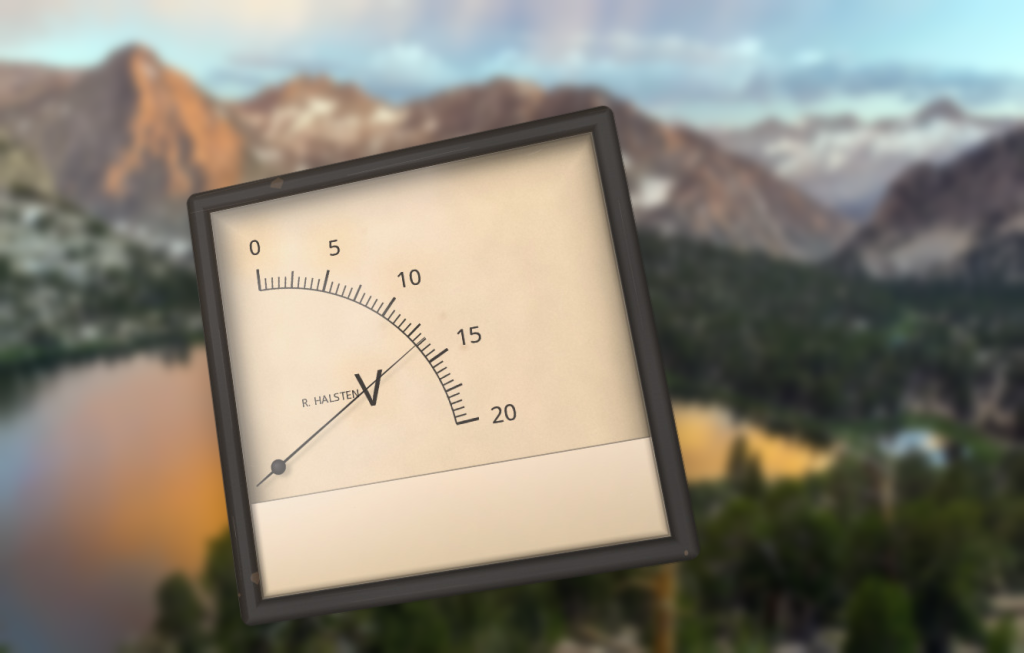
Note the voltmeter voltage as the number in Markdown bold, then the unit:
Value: **13.5** V
